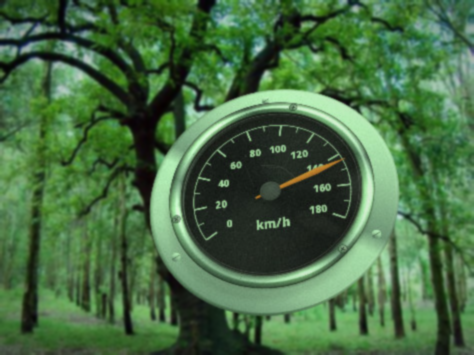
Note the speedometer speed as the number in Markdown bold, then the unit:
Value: **145** km/h
